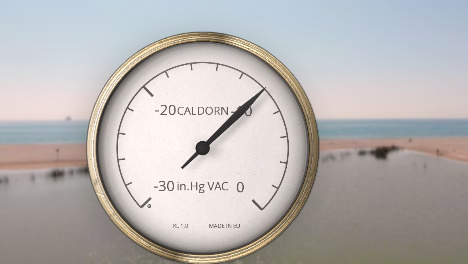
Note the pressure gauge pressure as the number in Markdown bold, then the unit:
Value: **-10** inHg
